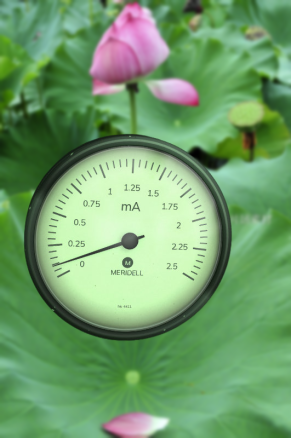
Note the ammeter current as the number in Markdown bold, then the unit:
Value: **0.1** mA
